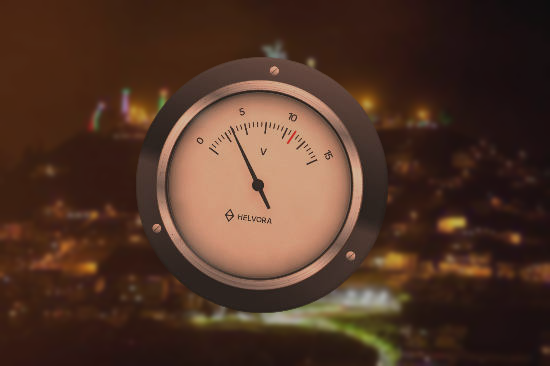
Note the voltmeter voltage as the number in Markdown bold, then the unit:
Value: **3.5** V
